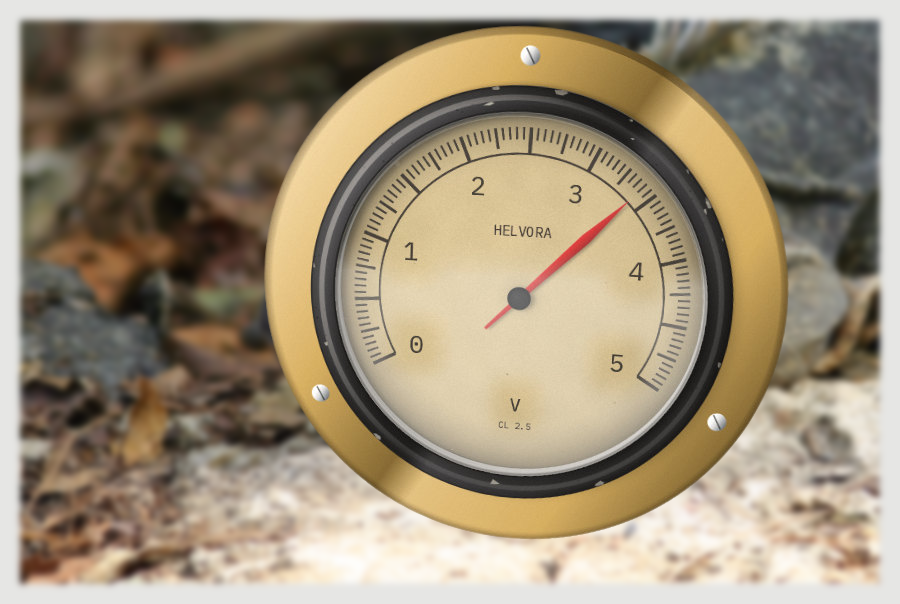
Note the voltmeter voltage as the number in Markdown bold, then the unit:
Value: **3.4** V
